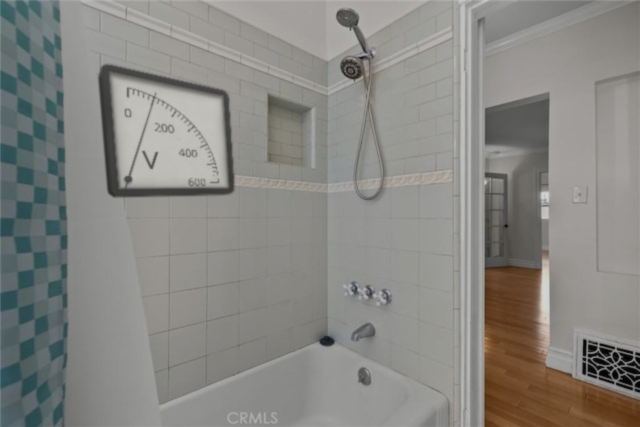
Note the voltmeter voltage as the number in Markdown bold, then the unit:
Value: **100** V
